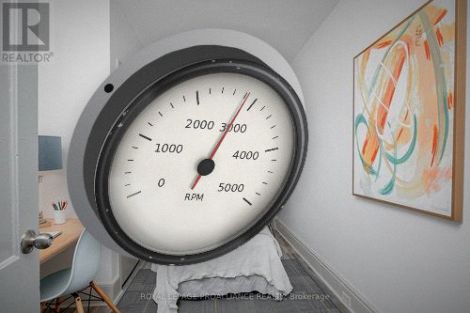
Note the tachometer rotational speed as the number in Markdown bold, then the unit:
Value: **2800** rpm
